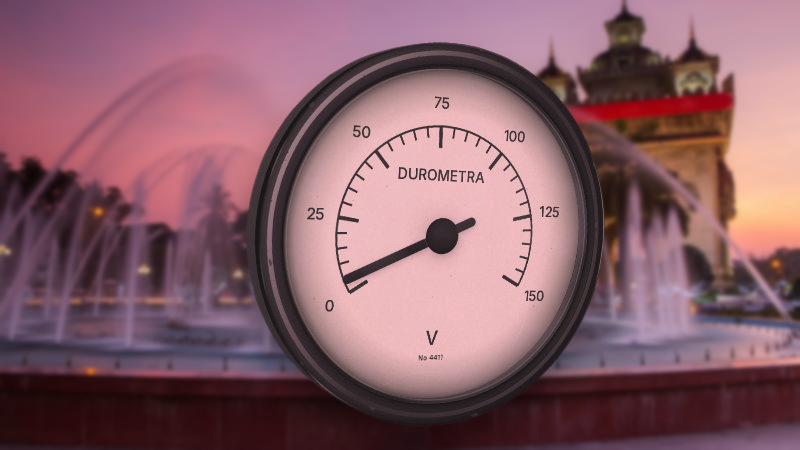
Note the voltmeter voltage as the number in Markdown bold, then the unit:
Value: **5** V
